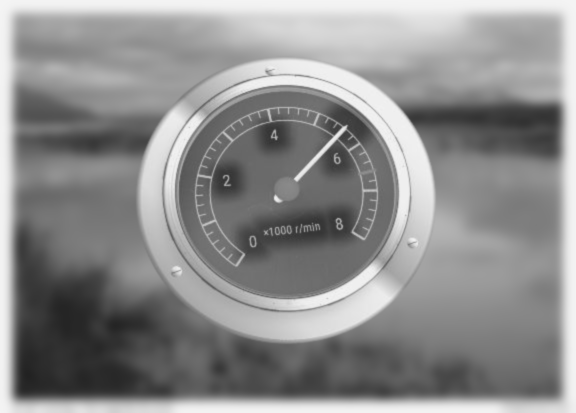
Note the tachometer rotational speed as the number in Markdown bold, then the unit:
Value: **5600** rpm
